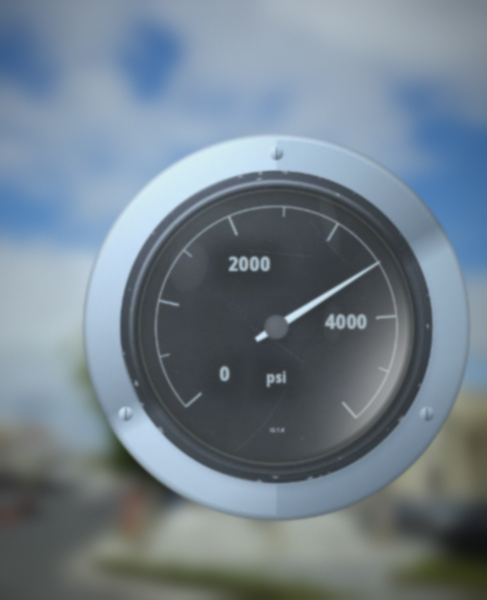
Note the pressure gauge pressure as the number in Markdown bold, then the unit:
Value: **3500** psi
